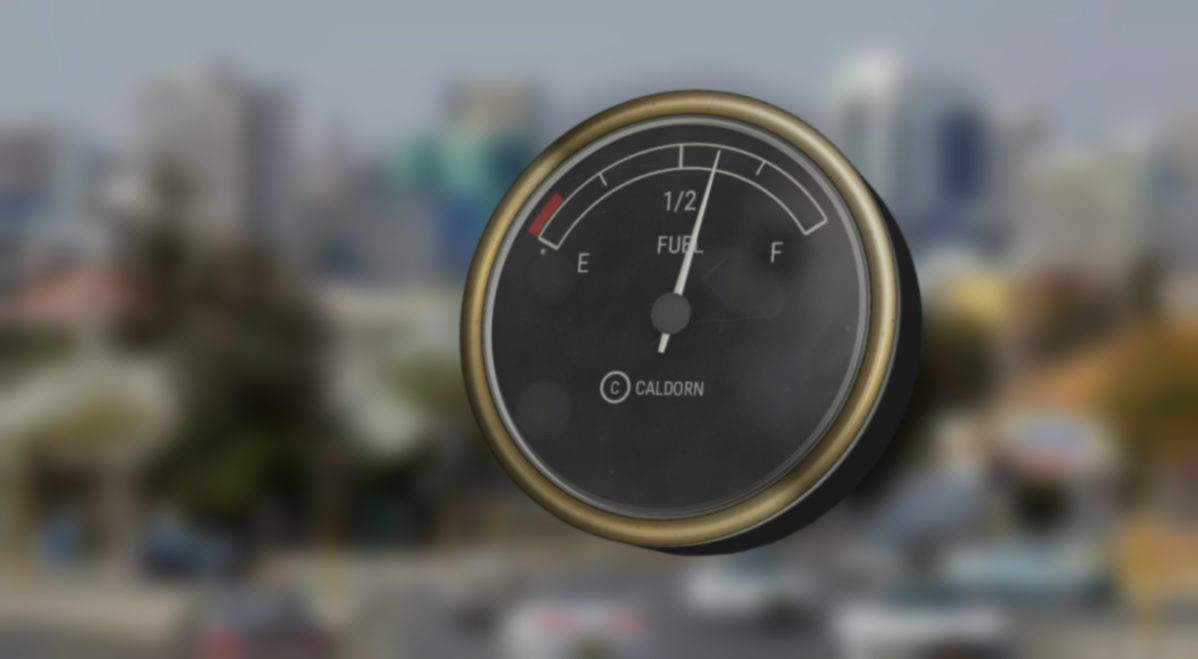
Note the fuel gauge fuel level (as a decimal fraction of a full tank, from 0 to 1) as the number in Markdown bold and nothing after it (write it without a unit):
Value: **0.625**
